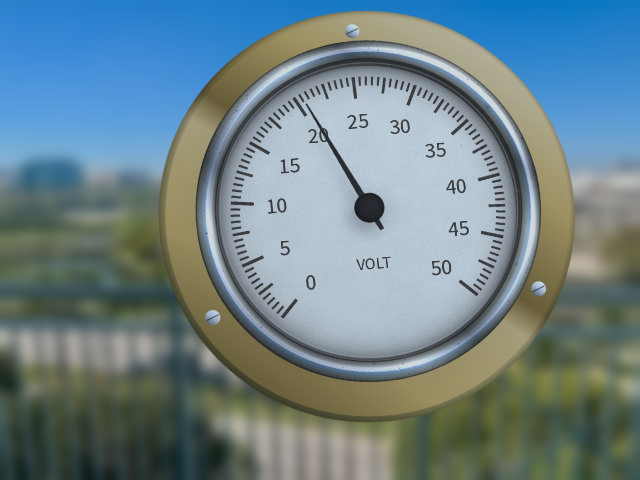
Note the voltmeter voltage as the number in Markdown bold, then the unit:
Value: **20.5** V
